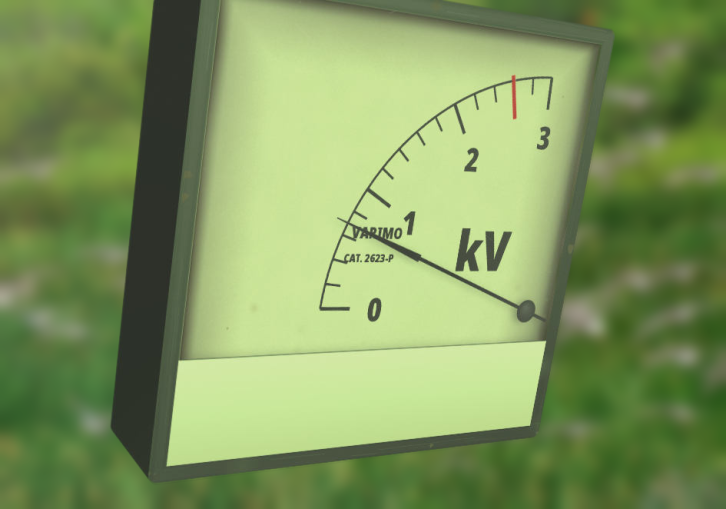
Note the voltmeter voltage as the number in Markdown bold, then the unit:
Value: **0.7** kV
